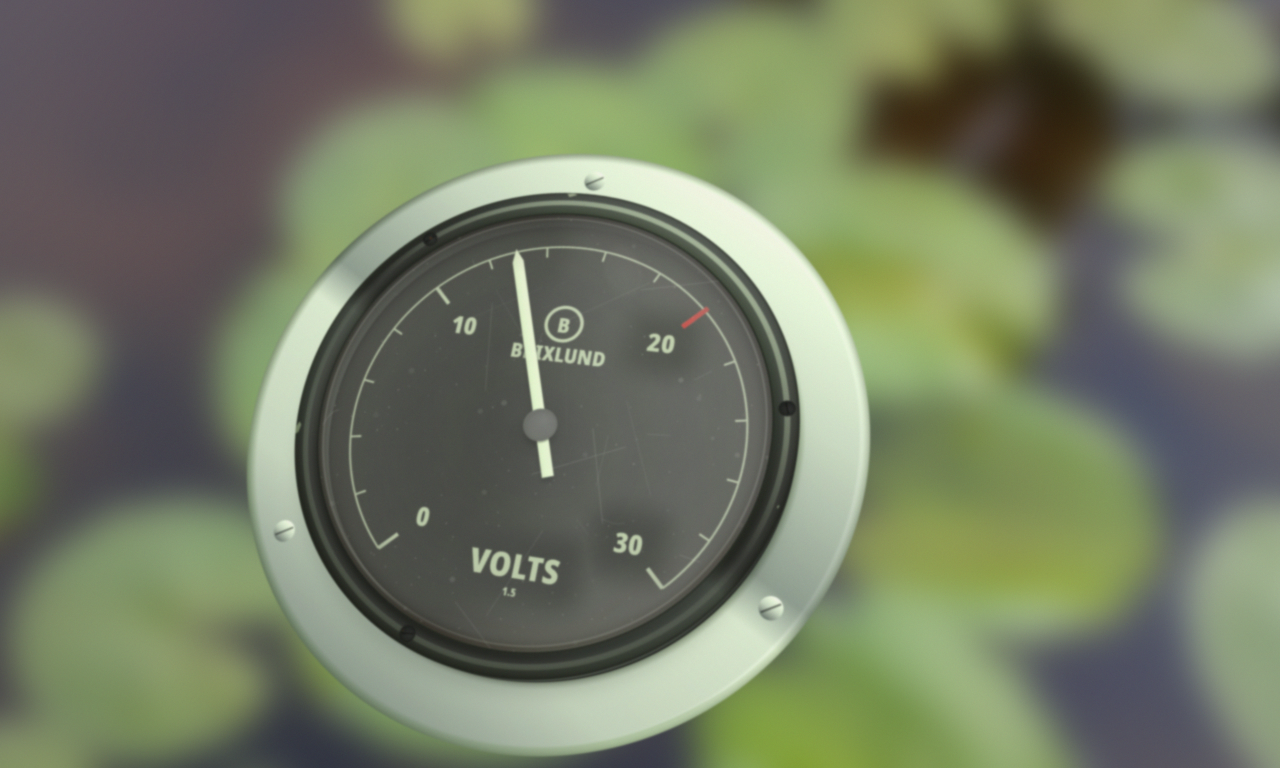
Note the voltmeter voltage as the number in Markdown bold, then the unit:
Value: **13** V
